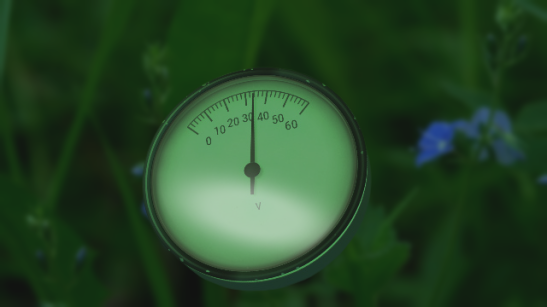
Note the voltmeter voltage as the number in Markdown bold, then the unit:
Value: **34** V
